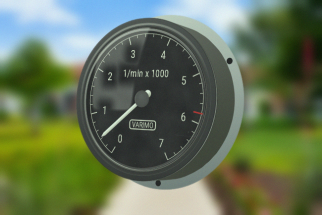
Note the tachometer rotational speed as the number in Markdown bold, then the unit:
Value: **400** rpm
